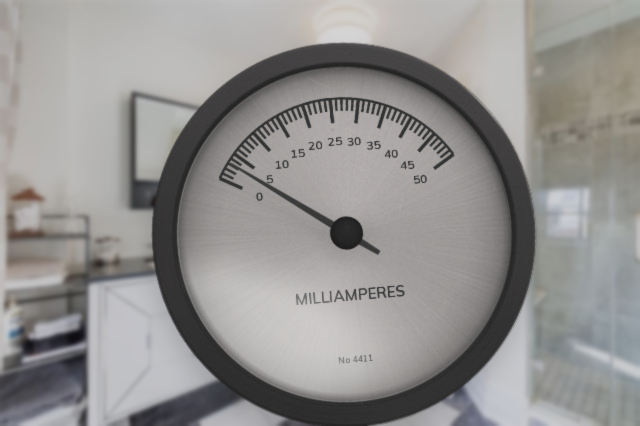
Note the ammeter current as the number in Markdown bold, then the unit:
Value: **3** mA
